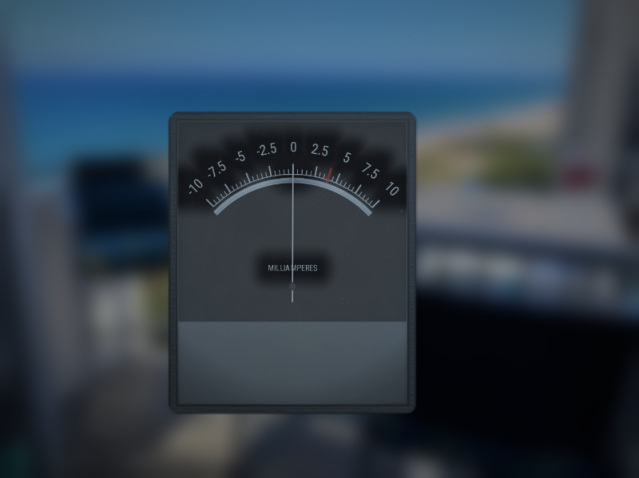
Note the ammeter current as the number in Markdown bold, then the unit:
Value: **0** mA
